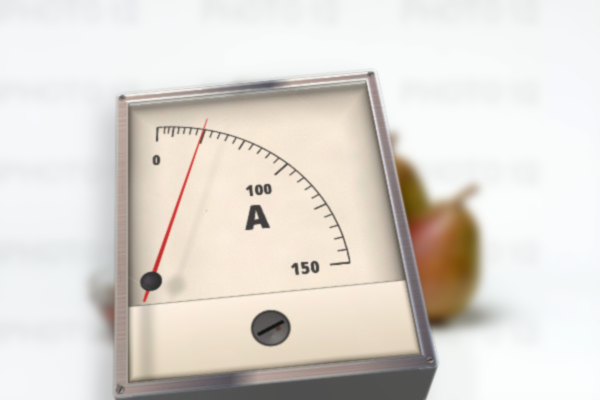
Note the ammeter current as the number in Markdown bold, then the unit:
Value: **50** A
